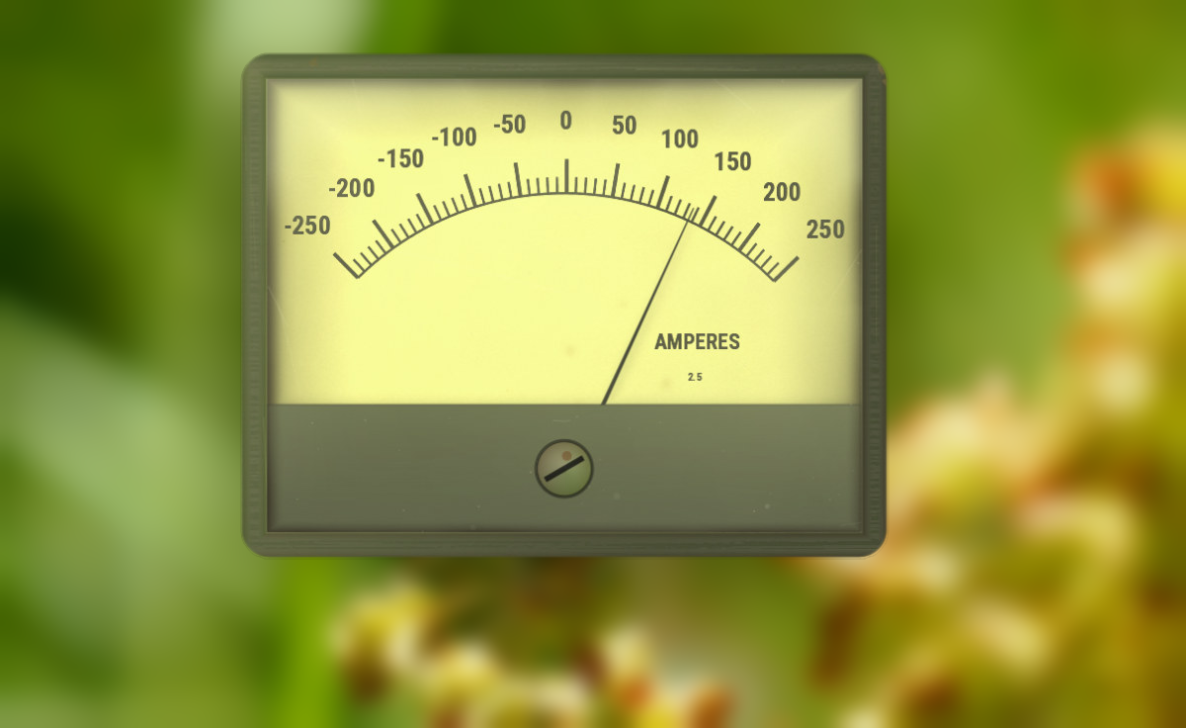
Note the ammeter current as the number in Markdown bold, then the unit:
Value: **135** A
